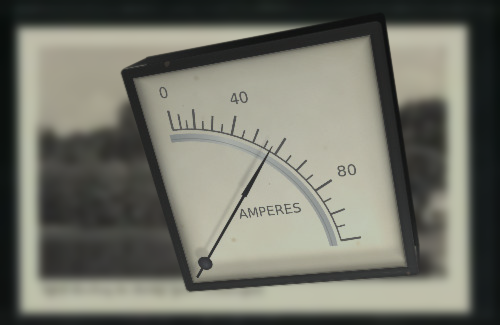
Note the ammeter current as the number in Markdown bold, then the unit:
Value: **57.5** A
